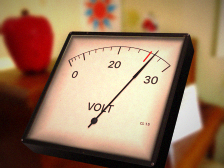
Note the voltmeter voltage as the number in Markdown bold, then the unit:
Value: **27** V
